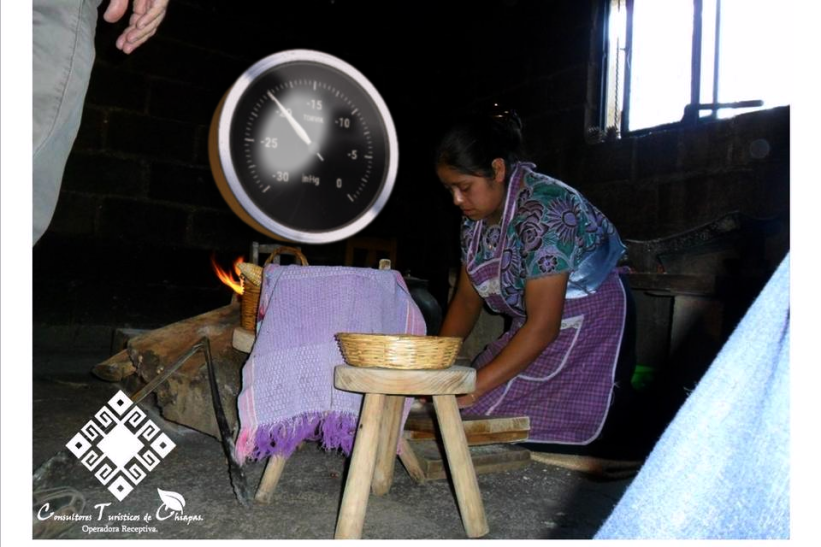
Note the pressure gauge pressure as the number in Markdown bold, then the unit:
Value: **-20** inHg
